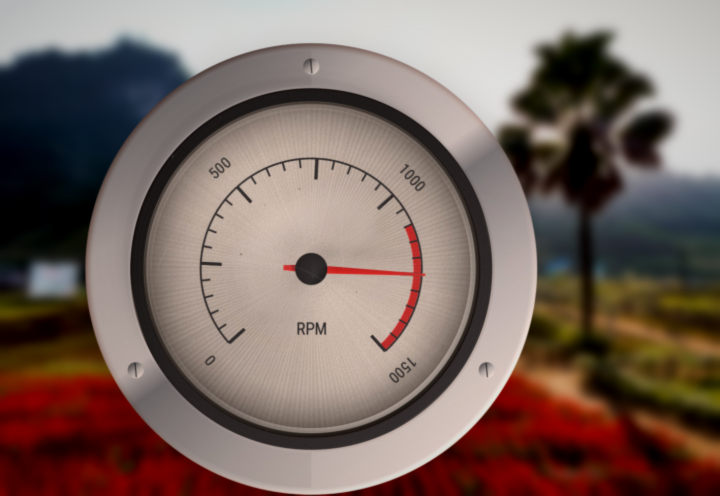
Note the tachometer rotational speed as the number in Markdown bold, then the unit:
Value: **1250** rpm
